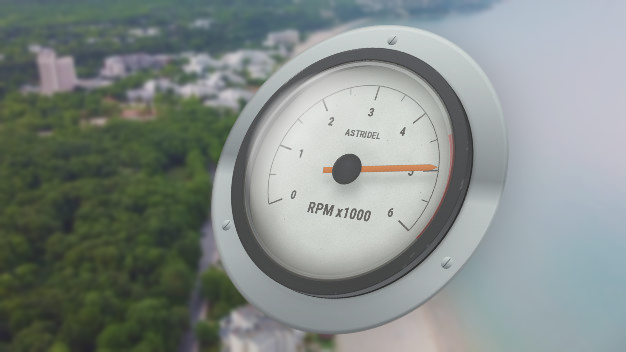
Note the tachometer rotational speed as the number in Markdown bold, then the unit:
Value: **5000** rpm
